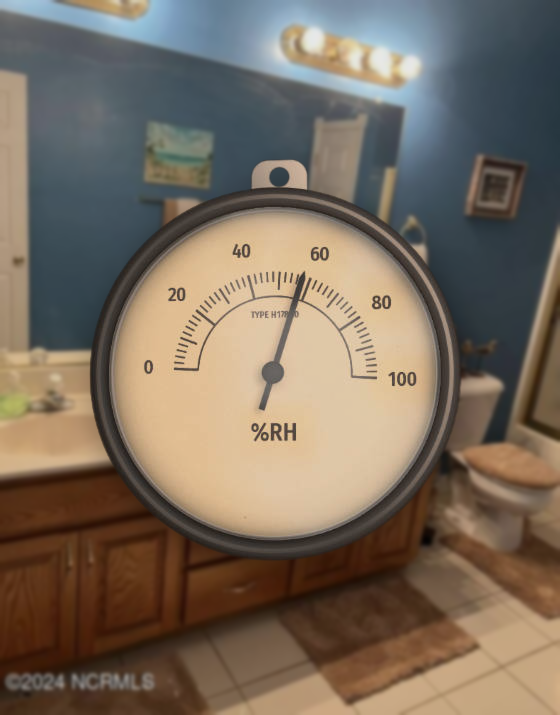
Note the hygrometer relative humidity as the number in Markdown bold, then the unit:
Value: **58** %
